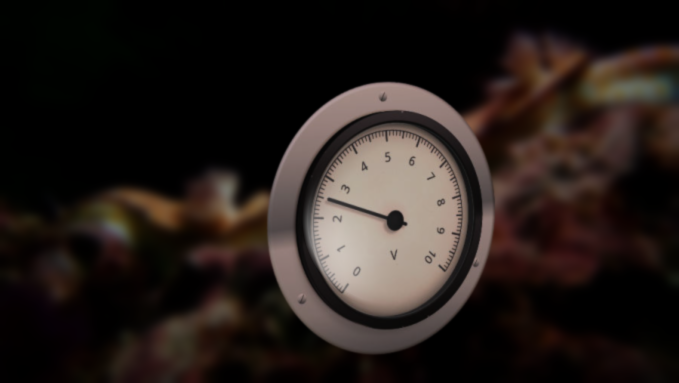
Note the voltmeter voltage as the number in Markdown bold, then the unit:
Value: **2.5** V
